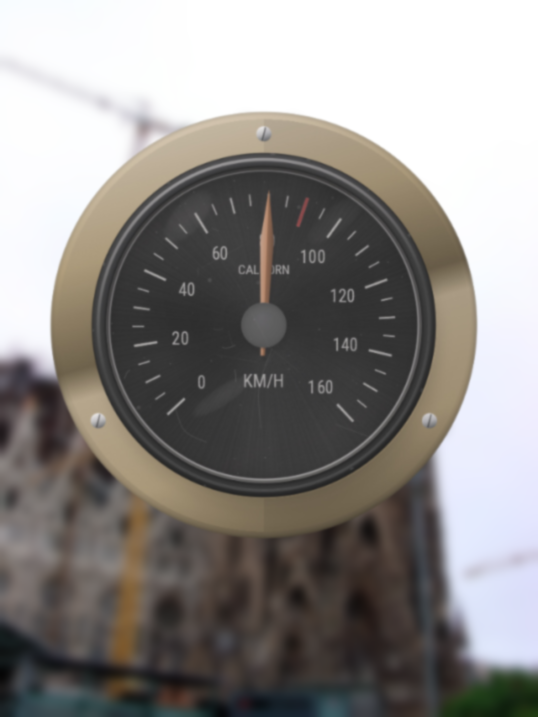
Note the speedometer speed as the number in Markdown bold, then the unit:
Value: **80** km/h
